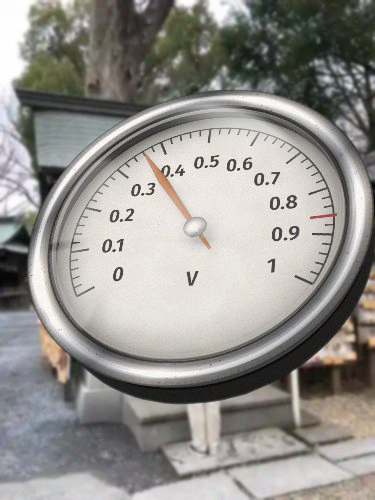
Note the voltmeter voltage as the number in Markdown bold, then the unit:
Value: **0.36** V
